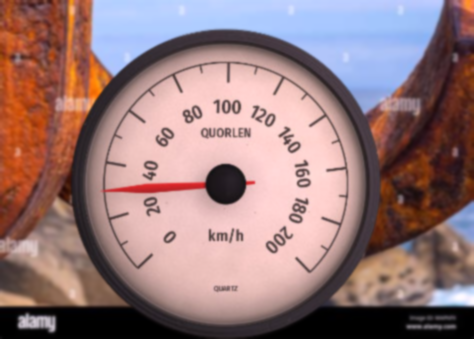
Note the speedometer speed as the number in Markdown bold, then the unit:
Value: **30** km/h
